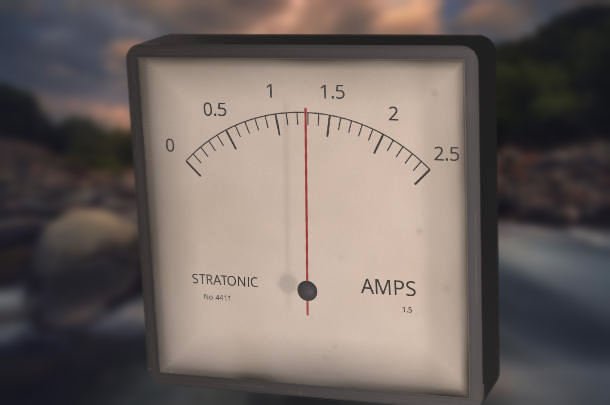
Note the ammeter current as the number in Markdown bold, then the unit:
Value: **1.3** A
